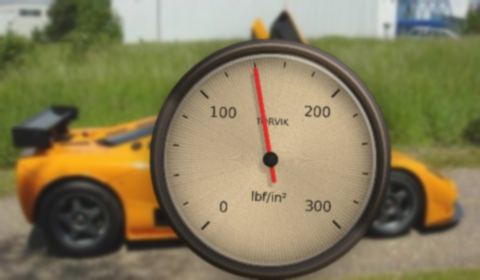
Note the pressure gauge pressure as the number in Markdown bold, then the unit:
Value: **140** psi
